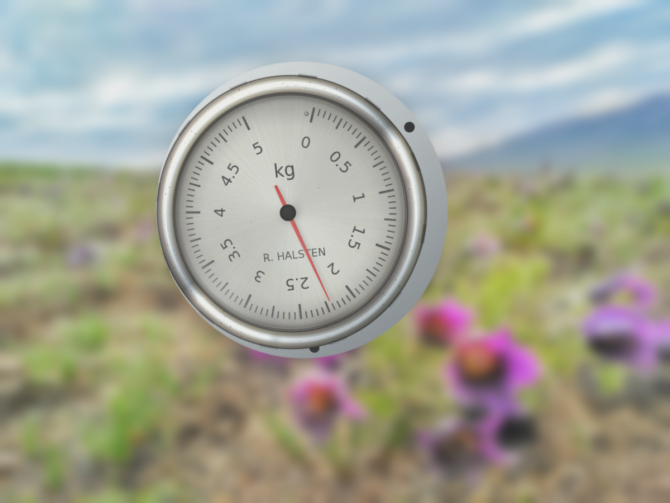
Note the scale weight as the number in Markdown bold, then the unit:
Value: **2.2** kg
